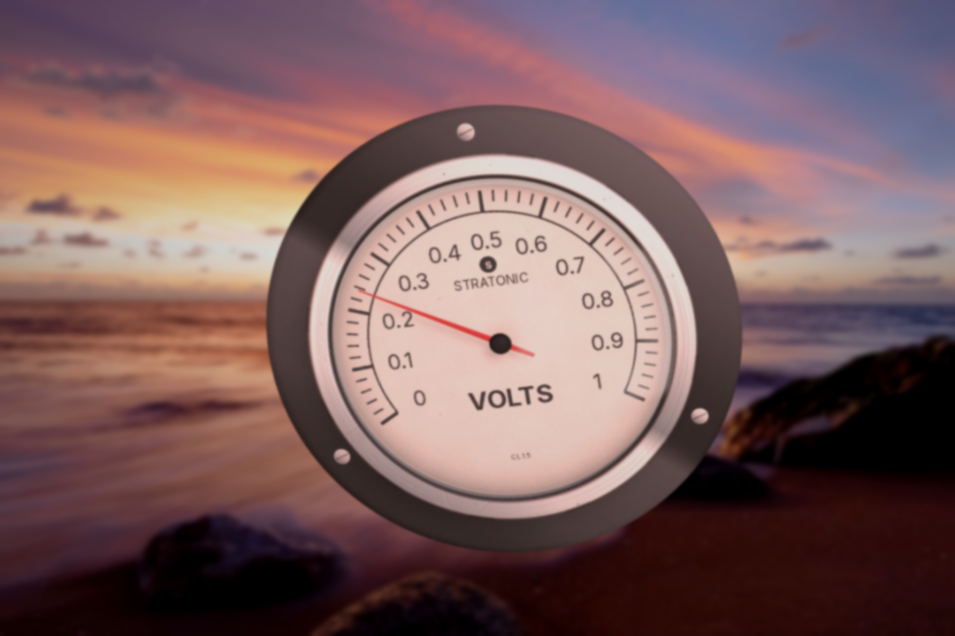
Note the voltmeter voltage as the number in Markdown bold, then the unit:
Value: **0.24** V
